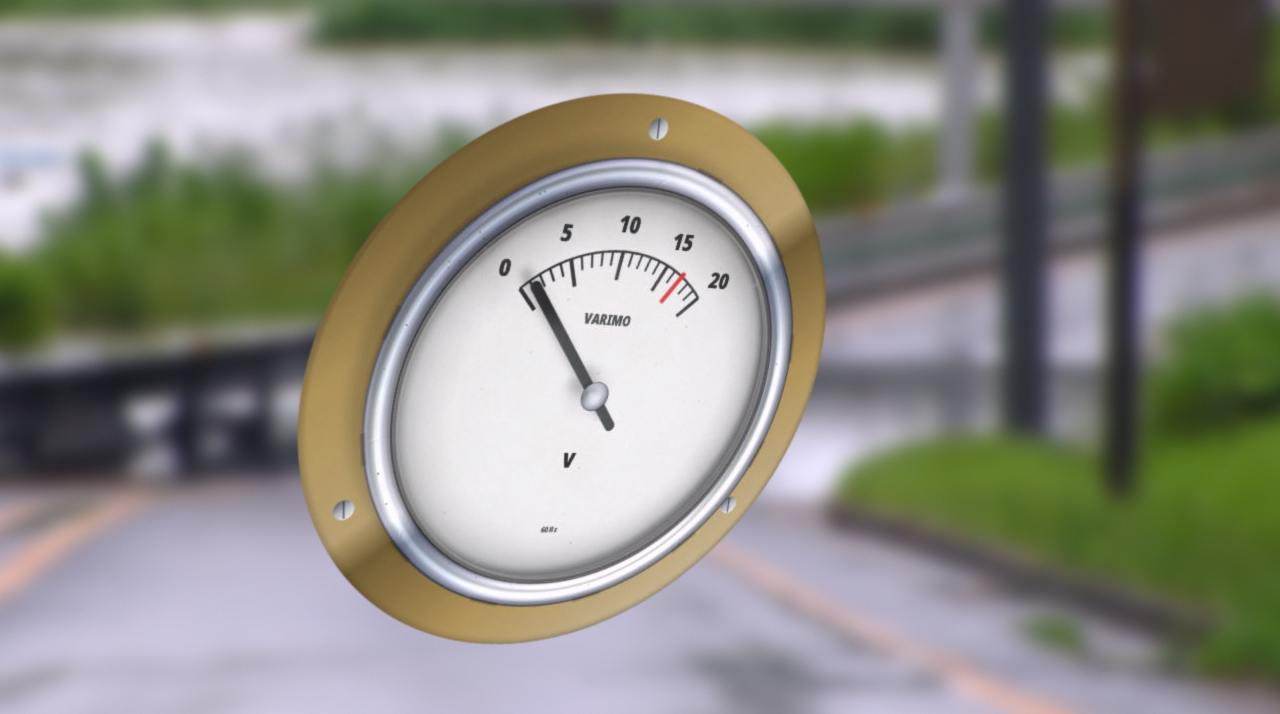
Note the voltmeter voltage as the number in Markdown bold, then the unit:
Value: **1** V
